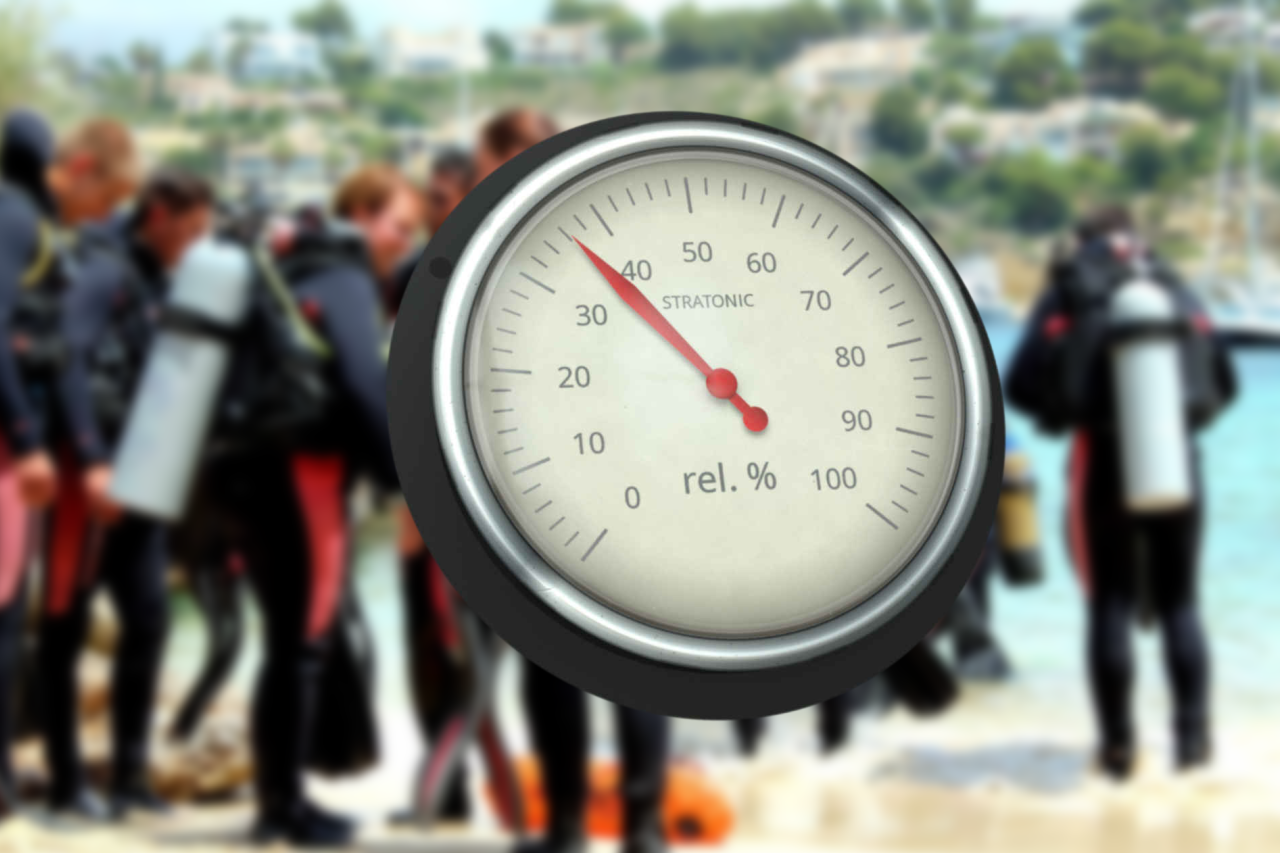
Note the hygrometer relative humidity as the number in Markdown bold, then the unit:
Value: **36** %
